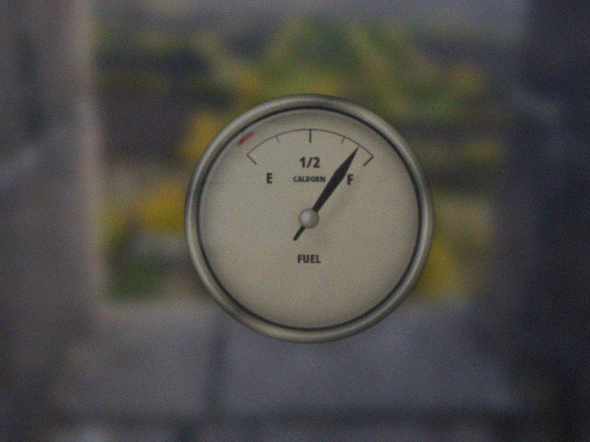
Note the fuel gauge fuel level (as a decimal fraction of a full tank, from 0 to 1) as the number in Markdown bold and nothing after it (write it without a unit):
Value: **0.875**
